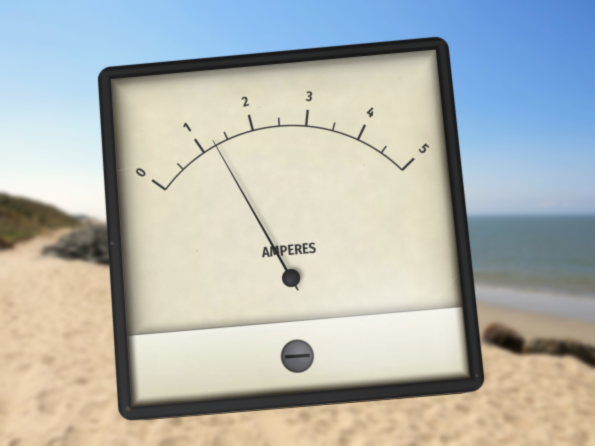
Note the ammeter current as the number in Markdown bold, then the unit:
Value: **1.25** A
